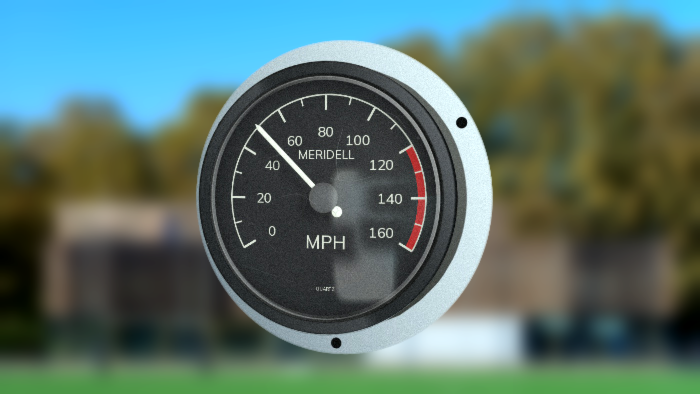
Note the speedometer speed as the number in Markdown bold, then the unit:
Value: **50** mph
